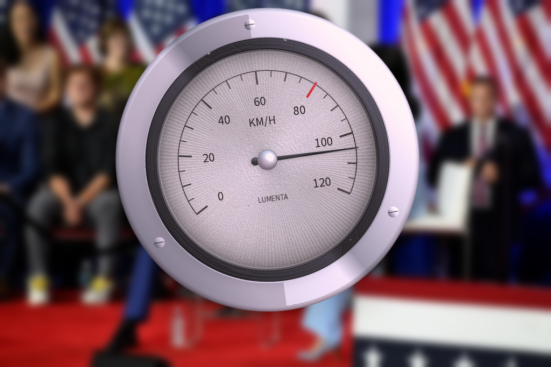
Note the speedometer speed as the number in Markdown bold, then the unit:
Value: **105** km/h
